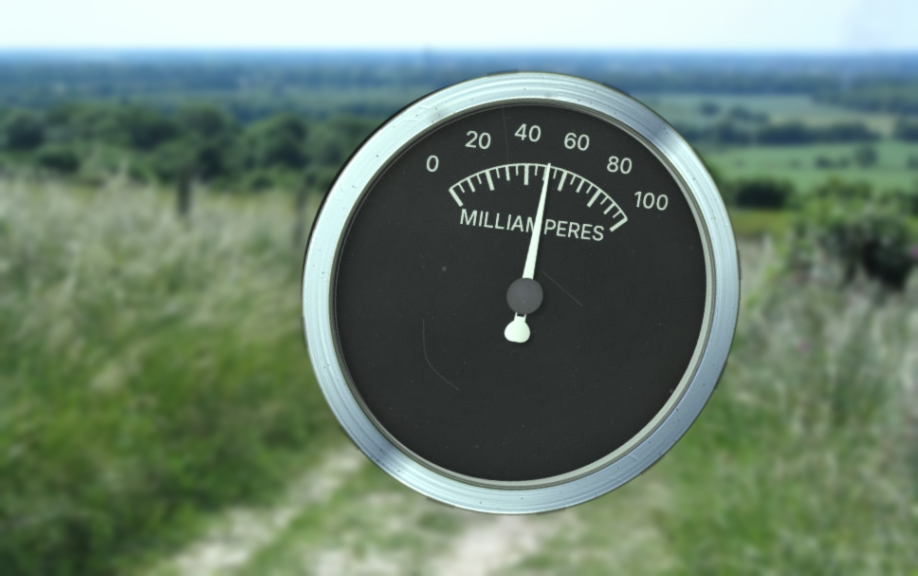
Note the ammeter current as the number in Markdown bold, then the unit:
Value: **50** mA
